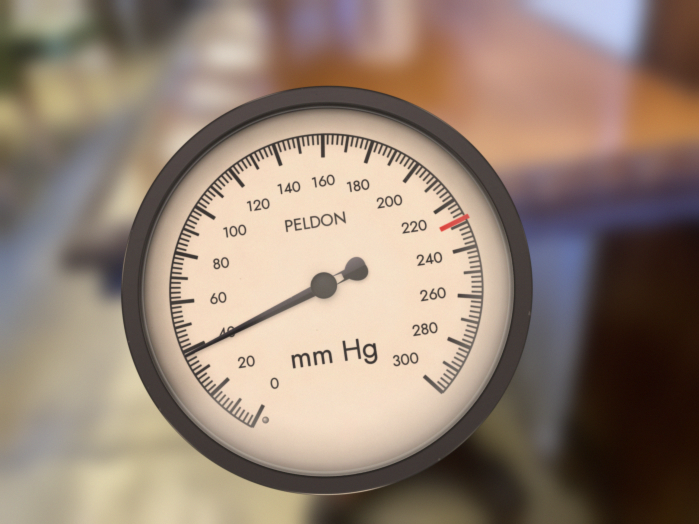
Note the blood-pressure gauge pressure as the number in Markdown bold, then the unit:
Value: **38** mmHg
